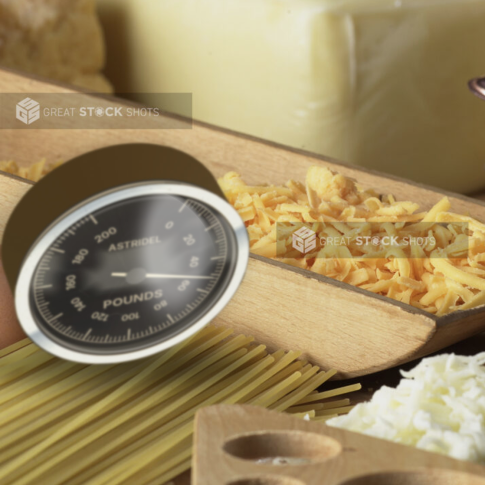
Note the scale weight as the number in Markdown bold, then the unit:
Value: **50** lb
